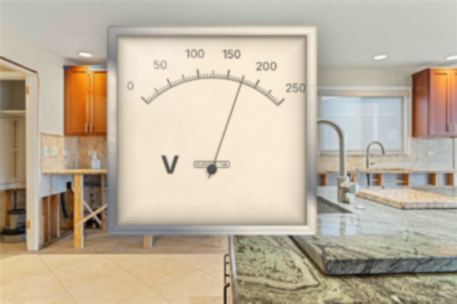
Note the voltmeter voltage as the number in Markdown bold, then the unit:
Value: **175** V
